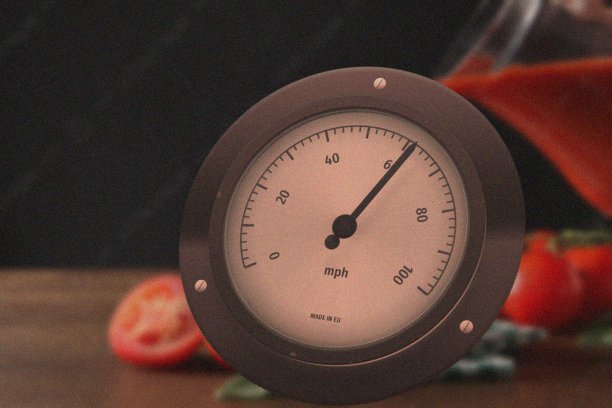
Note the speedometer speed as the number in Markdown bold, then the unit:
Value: **62** mph
